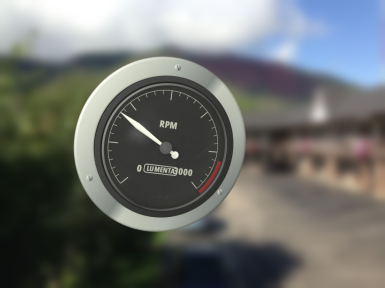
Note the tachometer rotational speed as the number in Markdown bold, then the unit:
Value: **850** rpm
